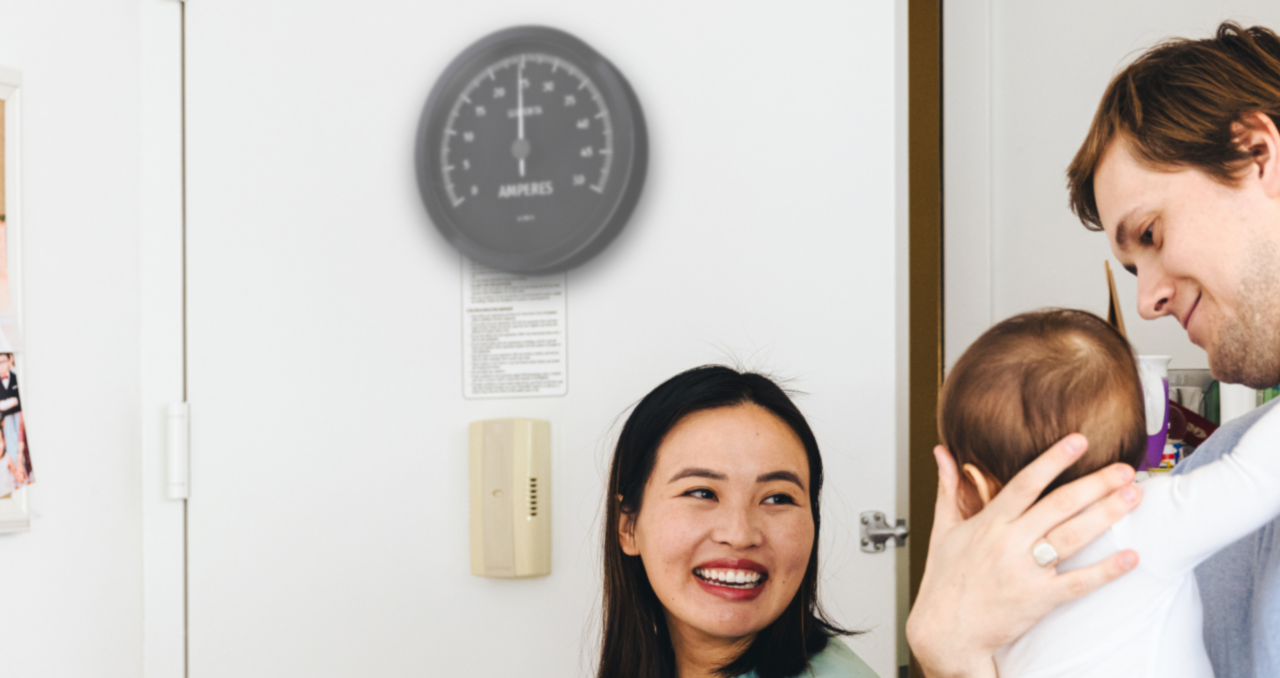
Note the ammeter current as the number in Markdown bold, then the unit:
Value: **25** A
